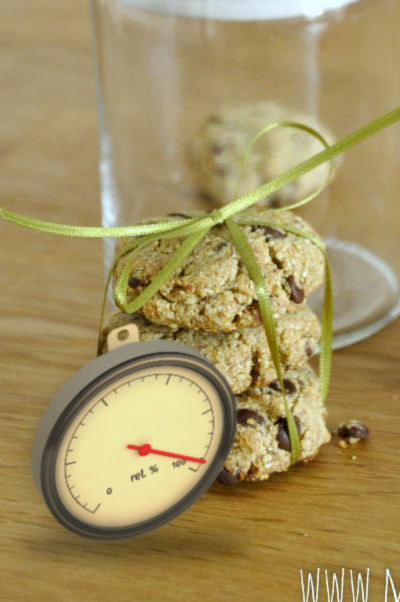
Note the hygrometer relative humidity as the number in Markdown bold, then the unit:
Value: **96** %
